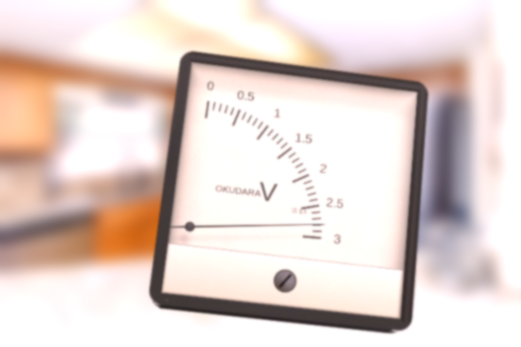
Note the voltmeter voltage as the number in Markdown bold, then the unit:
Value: **2.8** V
